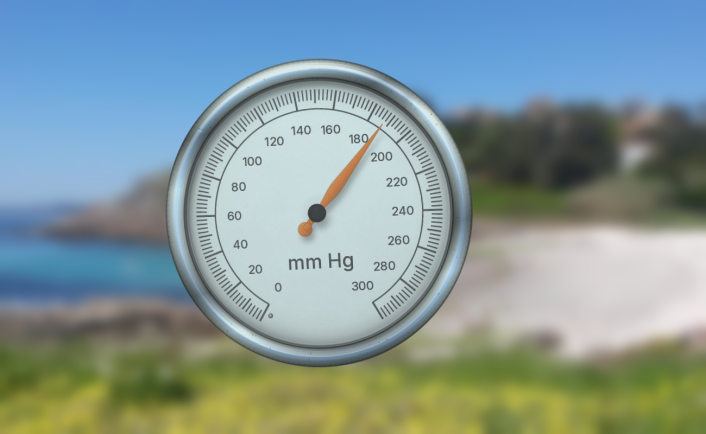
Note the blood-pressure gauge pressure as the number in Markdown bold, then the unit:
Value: **188** mmHg
